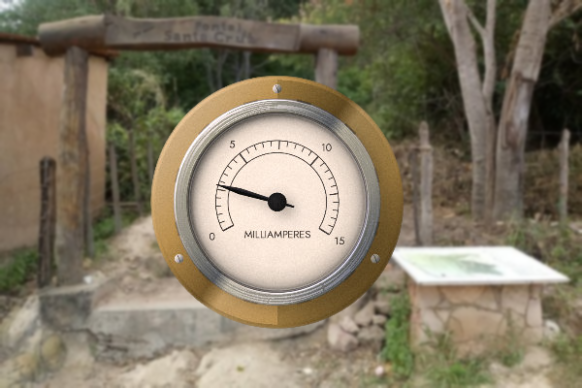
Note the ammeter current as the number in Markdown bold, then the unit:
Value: **2.75** mA
